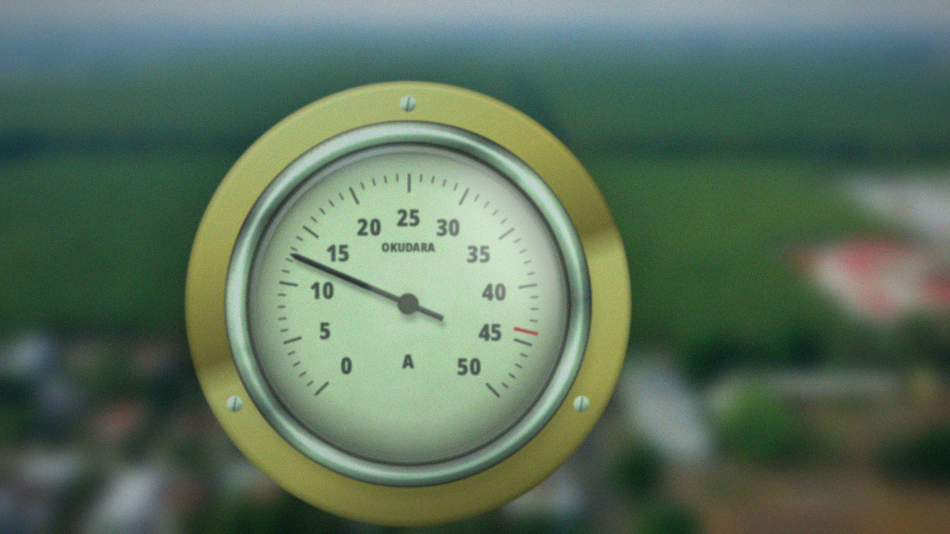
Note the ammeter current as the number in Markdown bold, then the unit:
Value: **12.5** A
